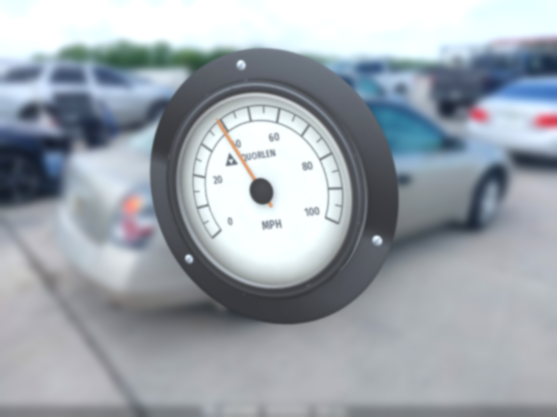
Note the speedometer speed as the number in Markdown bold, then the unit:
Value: **40** mph
